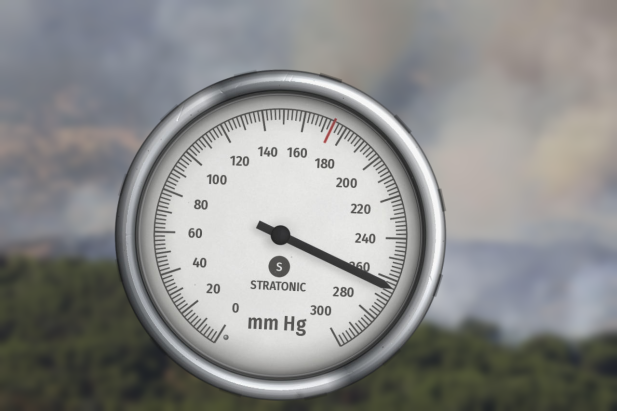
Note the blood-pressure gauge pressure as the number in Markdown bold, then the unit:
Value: **264** mmHg
